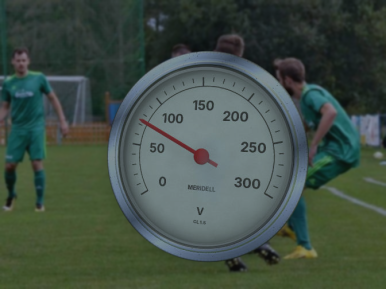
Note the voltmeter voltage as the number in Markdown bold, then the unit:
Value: **75** V
